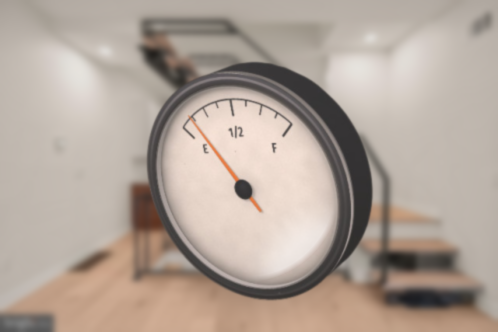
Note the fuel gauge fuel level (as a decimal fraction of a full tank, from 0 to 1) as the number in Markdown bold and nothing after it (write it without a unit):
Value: **0.125**
